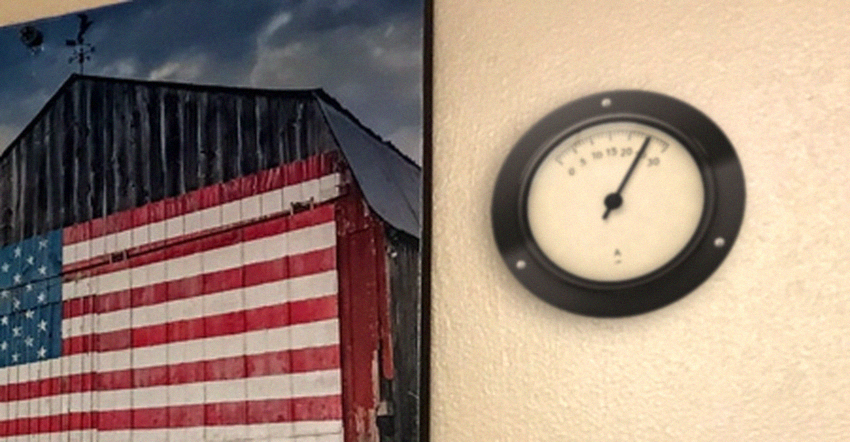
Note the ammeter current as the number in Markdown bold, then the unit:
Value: **25** A
